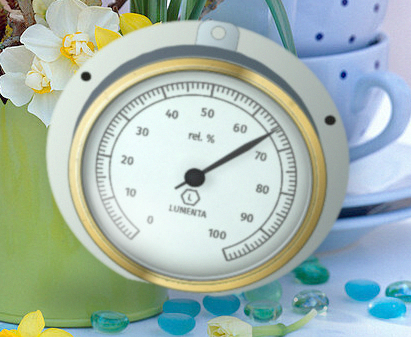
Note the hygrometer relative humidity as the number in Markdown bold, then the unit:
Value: **65** %
